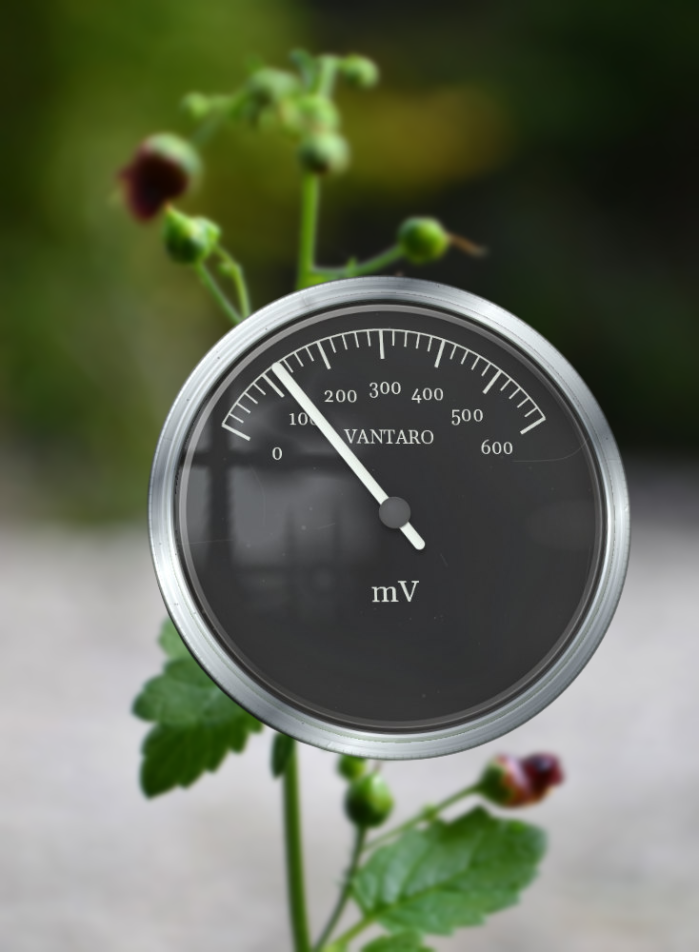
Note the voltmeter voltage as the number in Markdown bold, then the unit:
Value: **120** mV
